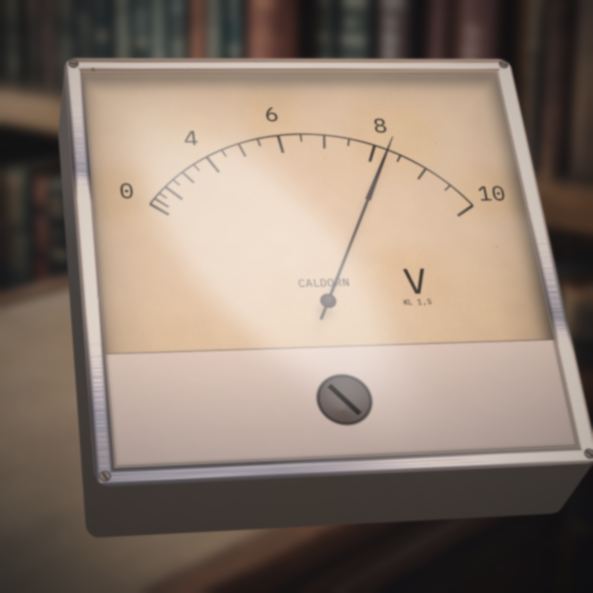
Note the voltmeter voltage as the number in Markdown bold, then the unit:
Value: **8.25** V
